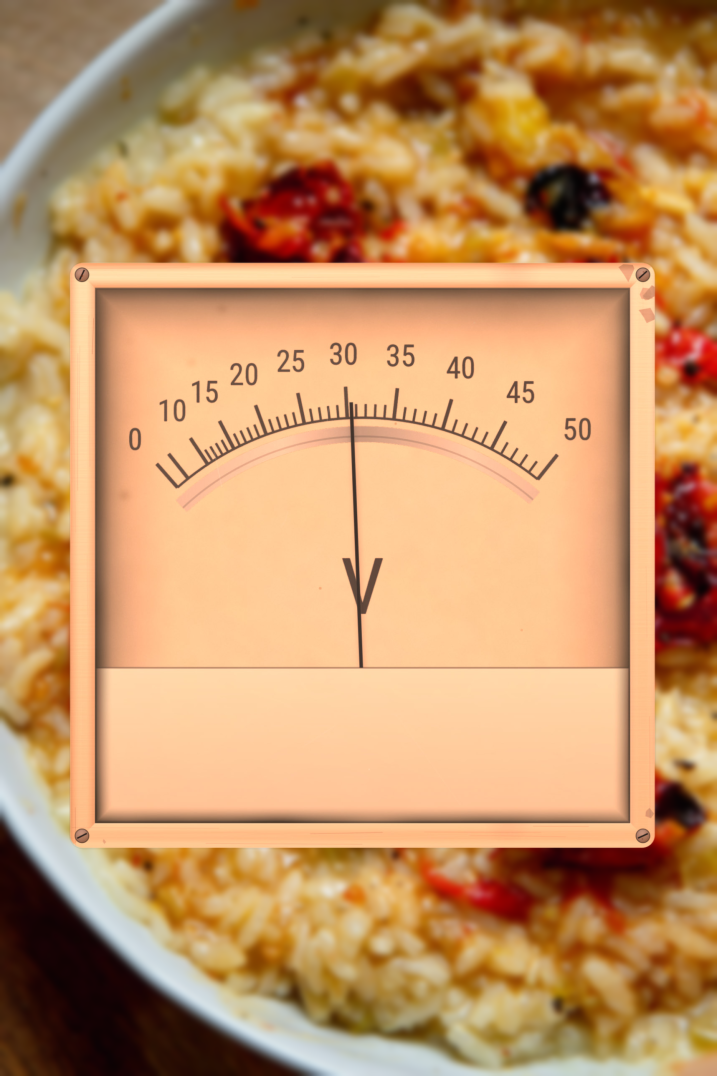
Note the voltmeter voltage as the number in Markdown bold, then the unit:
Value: **30.5** V
